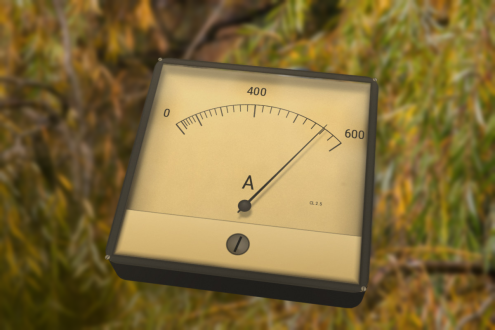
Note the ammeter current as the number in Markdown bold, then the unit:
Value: **560** A
